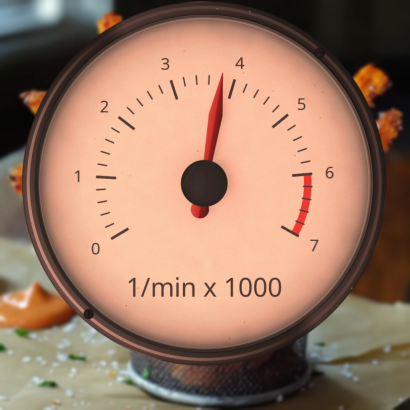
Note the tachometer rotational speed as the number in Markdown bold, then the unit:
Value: **3800** rpm
